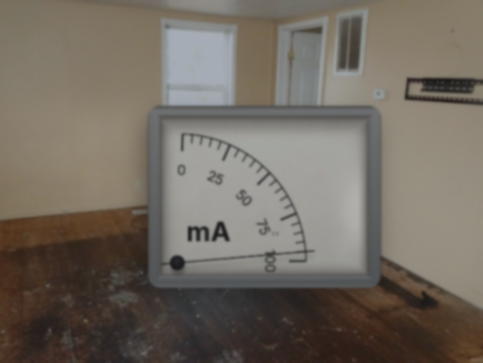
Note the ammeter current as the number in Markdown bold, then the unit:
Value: **95** mA
